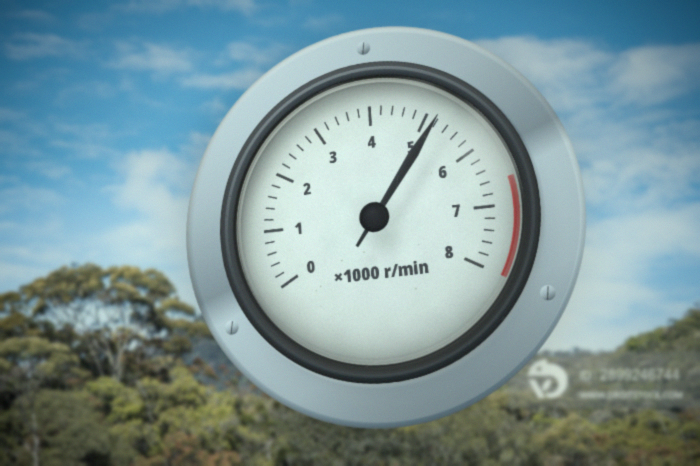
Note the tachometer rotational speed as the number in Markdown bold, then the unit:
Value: **5200** rpm
